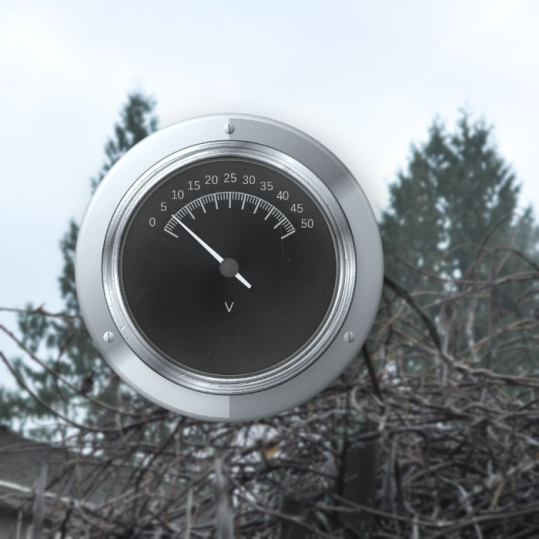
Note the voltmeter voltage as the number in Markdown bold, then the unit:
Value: **5** V
